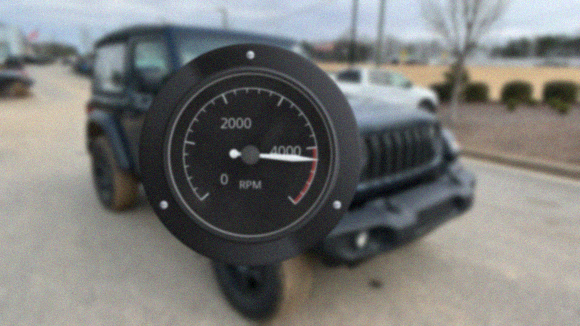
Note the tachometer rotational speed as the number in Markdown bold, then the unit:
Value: **4200** rpm
